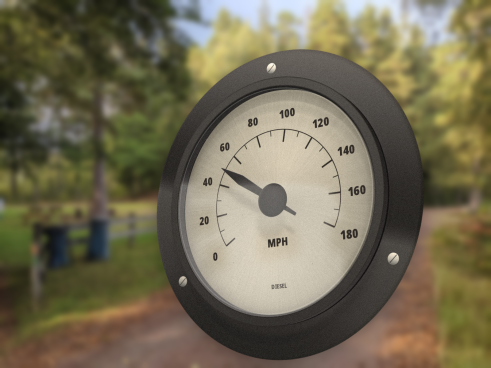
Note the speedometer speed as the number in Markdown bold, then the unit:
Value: **50** mph
